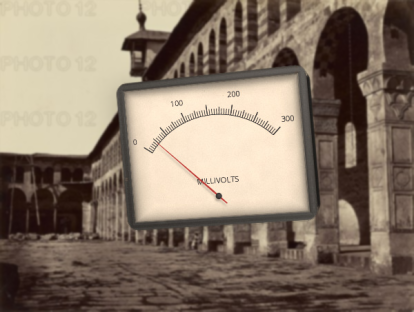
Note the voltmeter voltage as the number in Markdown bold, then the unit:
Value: **25** mV
